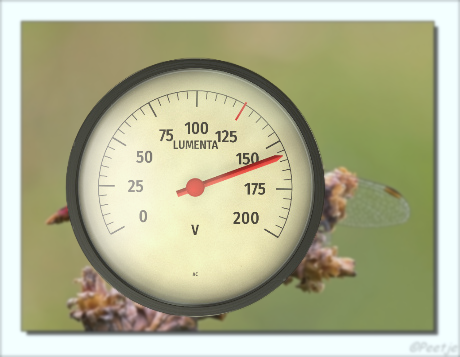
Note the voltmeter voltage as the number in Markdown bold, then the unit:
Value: **157.5** V
